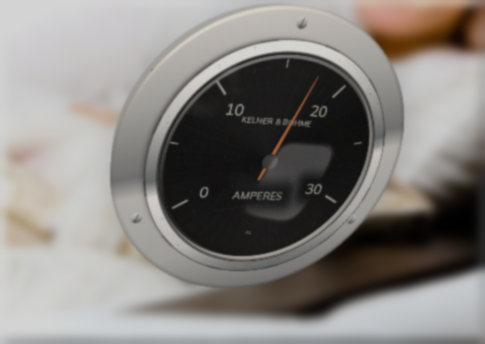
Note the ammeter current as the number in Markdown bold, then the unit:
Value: **17.5** A
